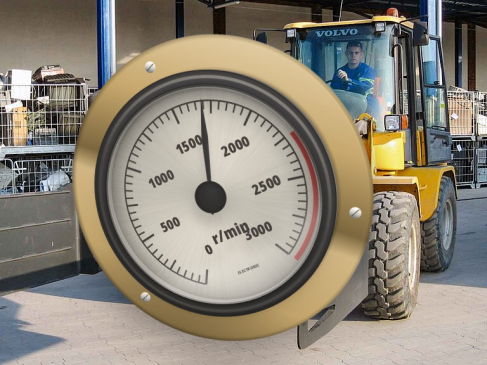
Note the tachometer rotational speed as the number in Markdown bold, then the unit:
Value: **1700** rpm
